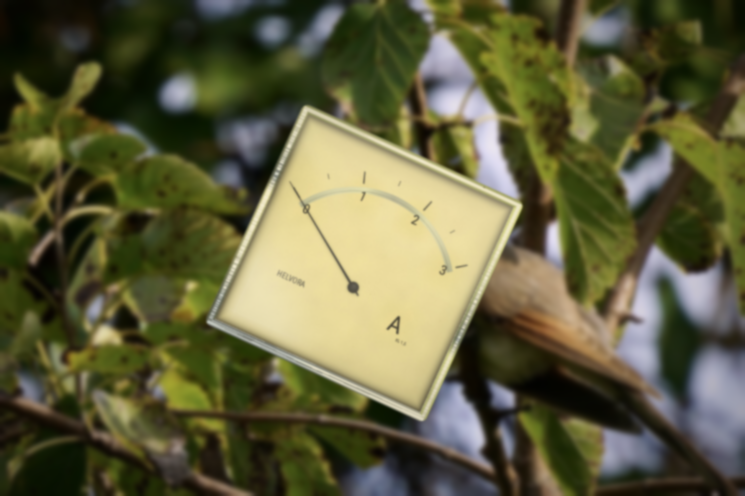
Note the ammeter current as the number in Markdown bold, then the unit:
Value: **0** A
